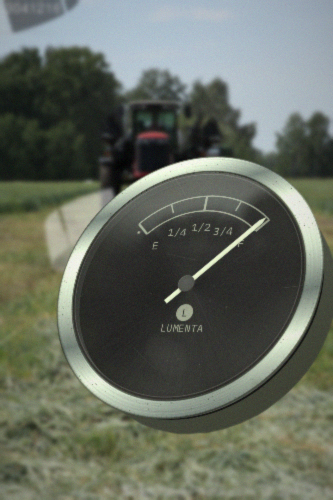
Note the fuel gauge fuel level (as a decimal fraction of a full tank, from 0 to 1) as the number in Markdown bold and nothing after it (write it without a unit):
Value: **1**
